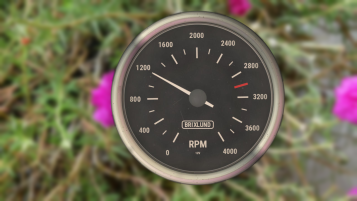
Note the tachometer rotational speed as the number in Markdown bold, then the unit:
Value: **1200** rpm
